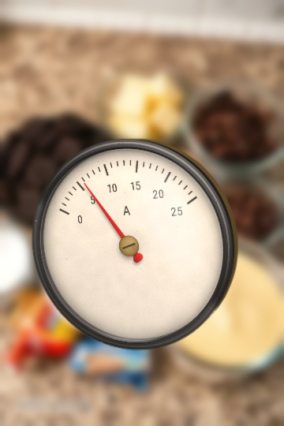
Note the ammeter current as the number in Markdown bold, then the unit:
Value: **6** A
